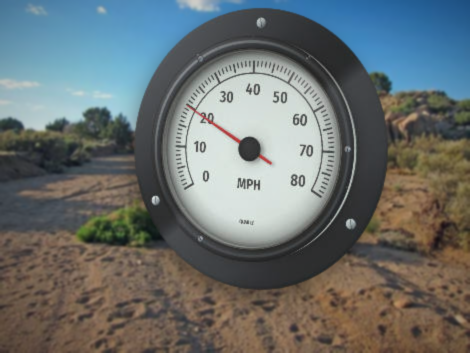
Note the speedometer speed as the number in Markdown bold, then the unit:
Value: **20** mph
